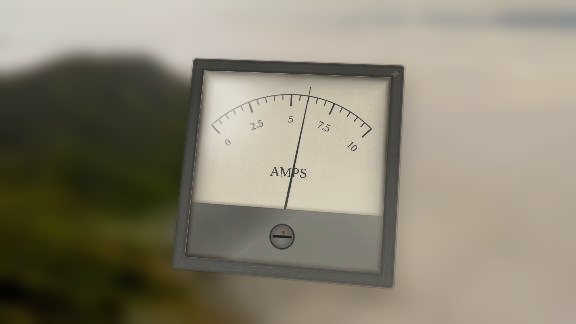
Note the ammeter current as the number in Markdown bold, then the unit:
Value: **6** A
